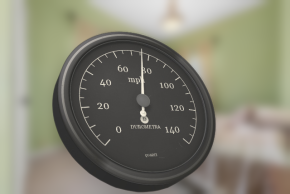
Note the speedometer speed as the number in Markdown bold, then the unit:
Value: **75** mph
